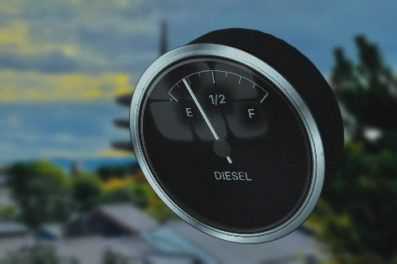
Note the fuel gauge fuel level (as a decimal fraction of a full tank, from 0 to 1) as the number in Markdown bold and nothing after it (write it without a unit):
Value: **0.25**
